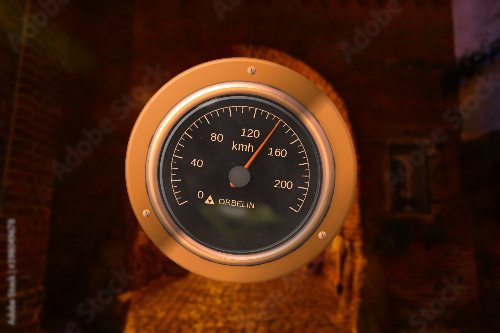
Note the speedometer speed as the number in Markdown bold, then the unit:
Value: **140** km/h
